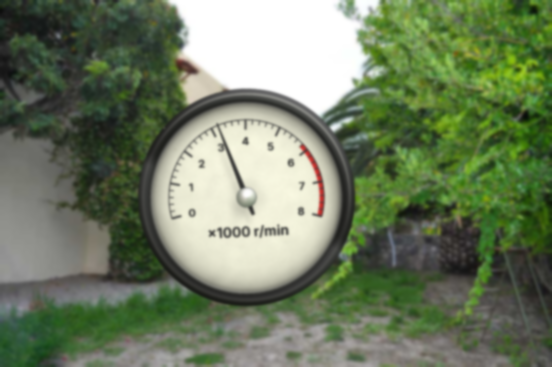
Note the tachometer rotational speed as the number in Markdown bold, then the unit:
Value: **3200** rpm
